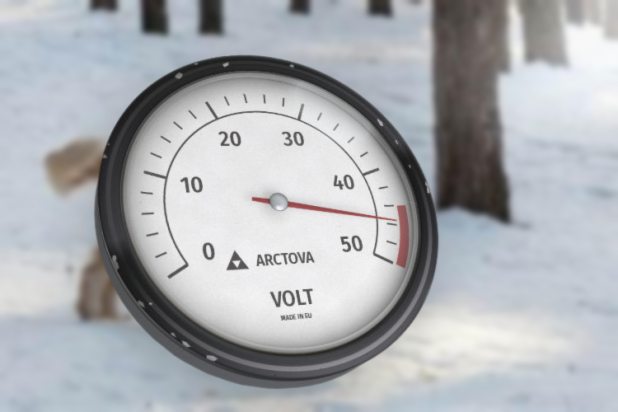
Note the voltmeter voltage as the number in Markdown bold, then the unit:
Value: **46** V
